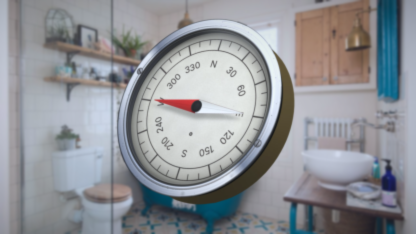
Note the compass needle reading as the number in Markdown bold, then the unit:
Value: **270** °
